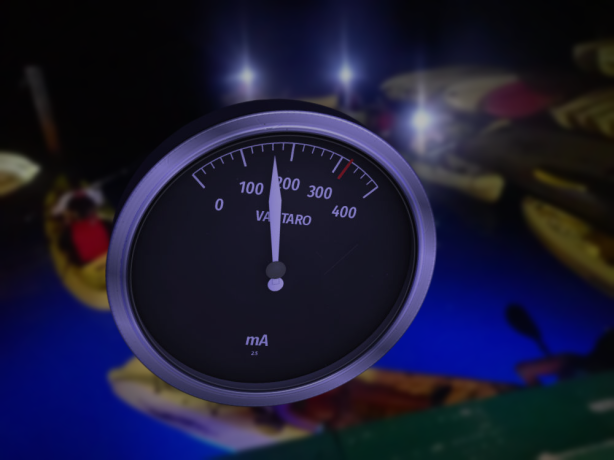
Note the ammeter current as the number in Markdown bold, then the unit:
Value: **160** mA
